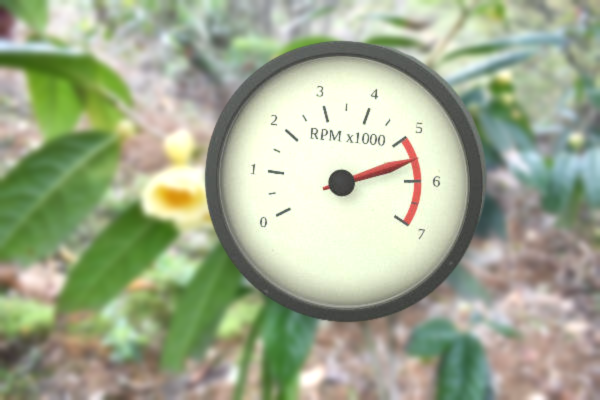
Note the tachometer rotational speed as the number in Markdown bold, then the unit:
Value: **5500** rpm
